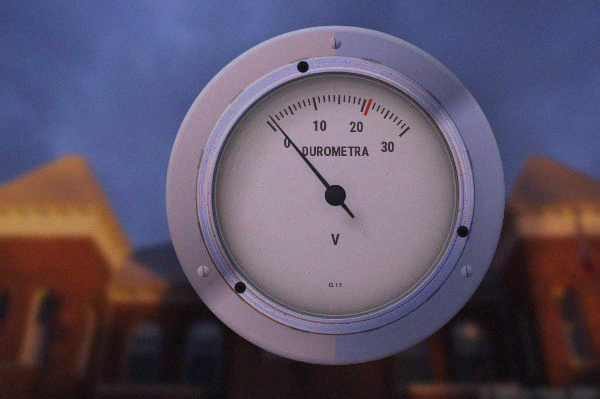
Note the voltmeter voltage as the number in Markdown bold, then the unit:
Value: **1** V
